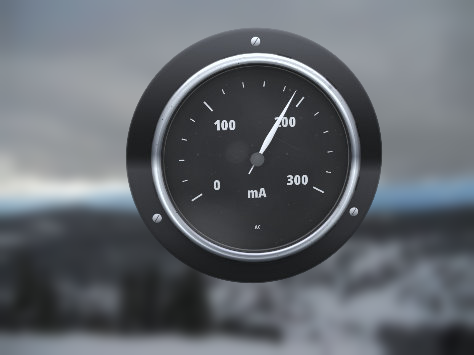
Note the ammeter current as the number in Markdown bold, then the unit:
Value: **190** mA
